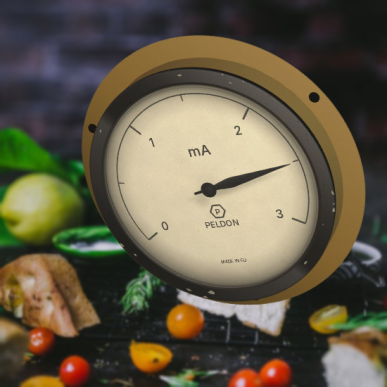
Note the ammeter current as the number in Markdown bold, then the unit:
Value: **2.5** mA
